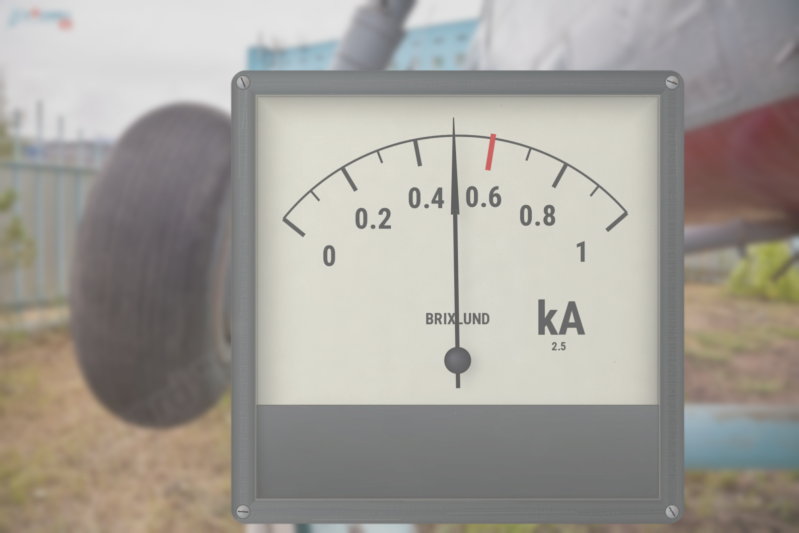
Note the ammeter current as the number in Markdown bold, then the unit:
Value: **0.5** kA
